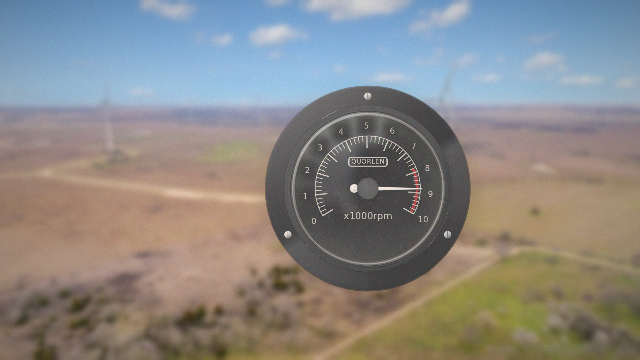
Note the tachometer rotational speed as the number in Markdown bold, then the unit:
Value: **8800** rpm
